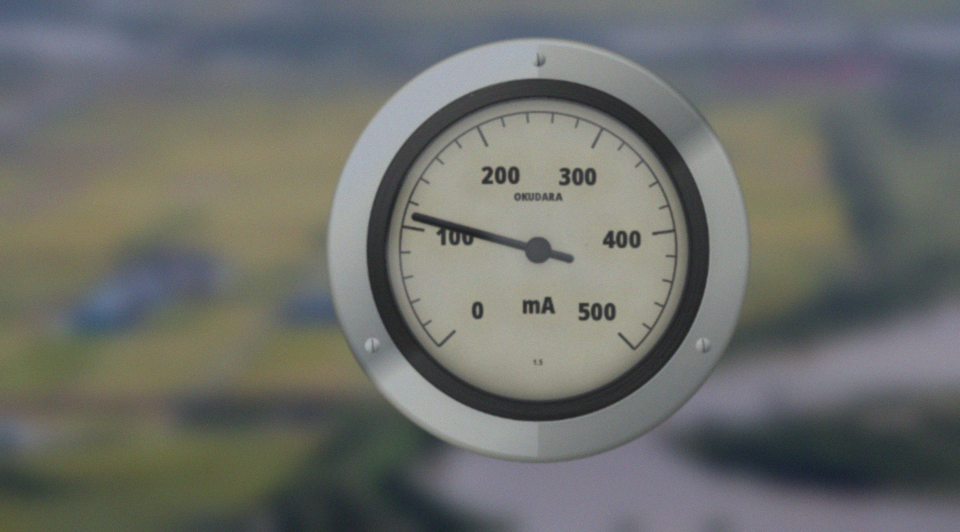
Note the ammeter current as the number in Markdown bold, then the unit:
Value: **110** mA
